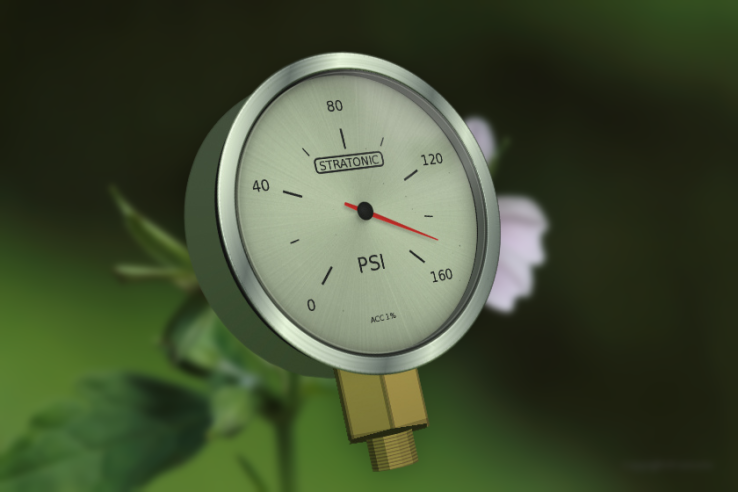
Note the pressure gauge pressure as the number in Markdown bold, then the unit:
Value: **150** psi
